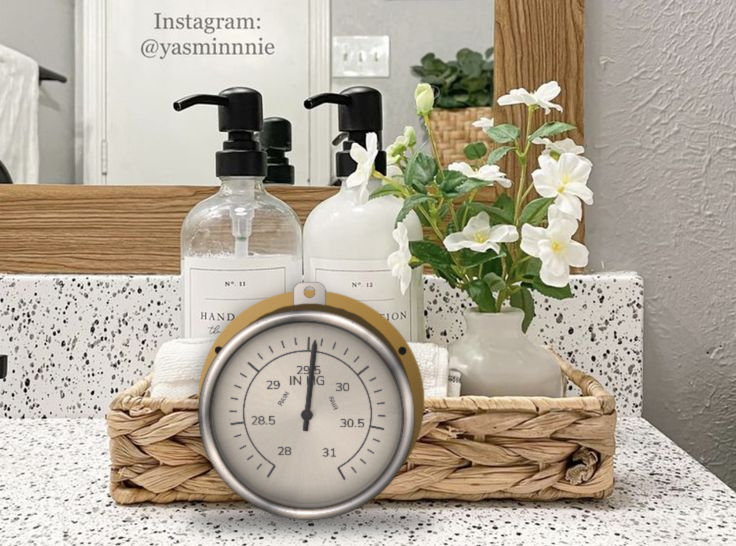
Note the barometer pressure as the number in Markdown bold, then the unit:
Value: **29.55** inHg
